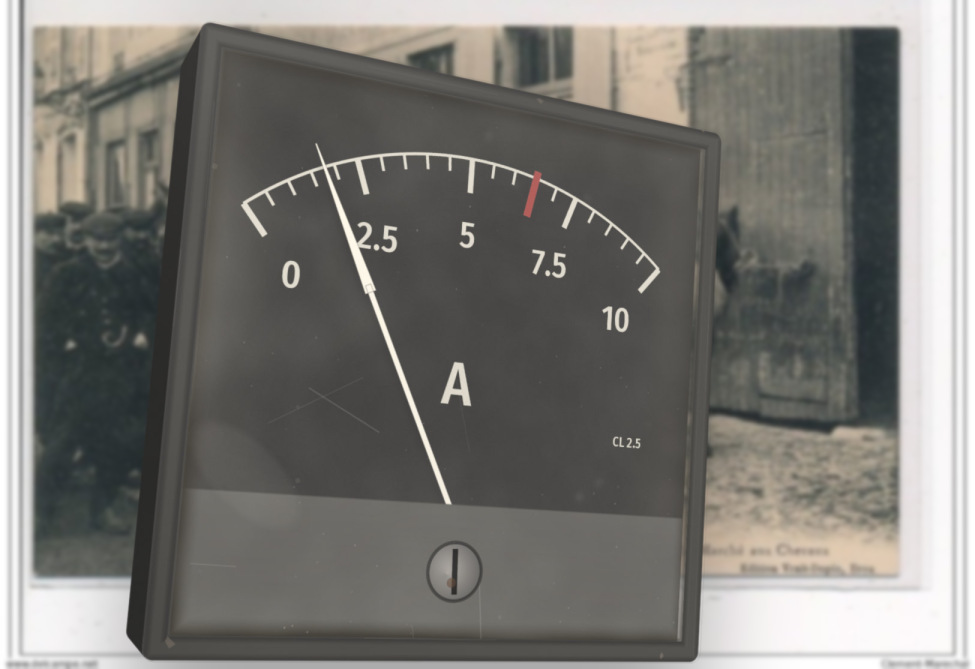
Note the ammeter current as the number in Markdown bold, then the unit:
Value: **1.75** A
